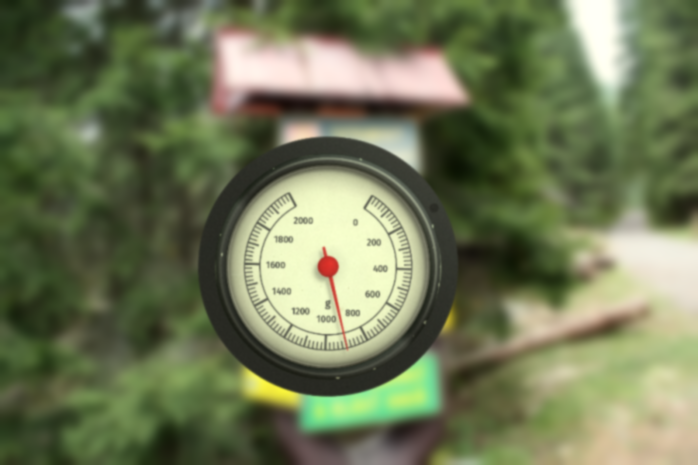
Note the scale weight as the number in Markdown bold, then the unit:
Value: **900** g
